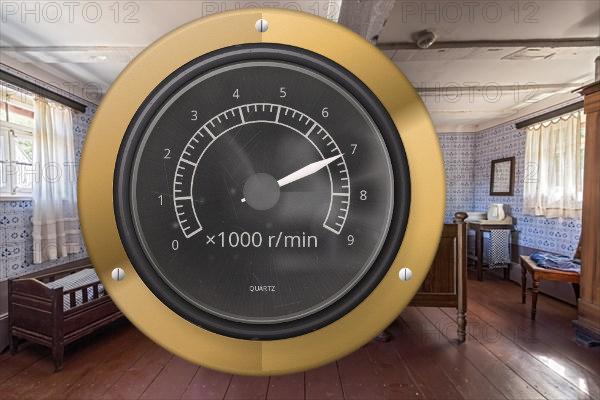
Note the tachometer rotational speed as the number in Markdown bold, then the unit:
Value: **7000** rpm
